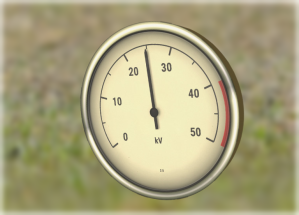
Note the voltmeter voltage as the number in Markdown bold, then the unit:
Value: **25** kV
